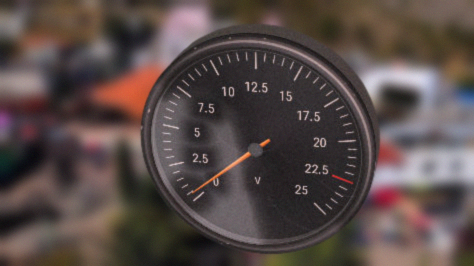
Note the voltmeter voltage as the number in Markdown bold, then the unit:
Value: **0.5** V
